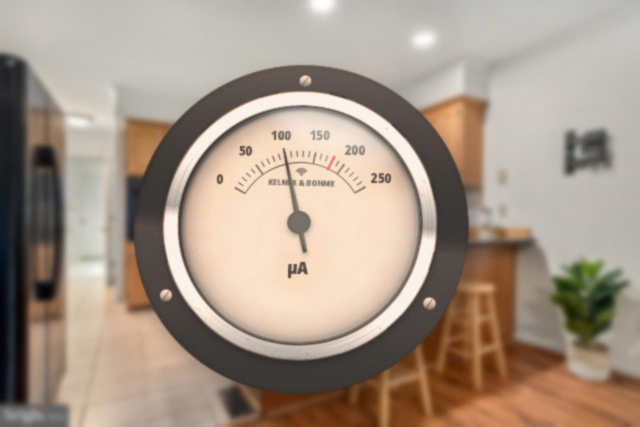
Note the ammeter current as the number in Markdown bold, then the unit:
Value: **100** µA
